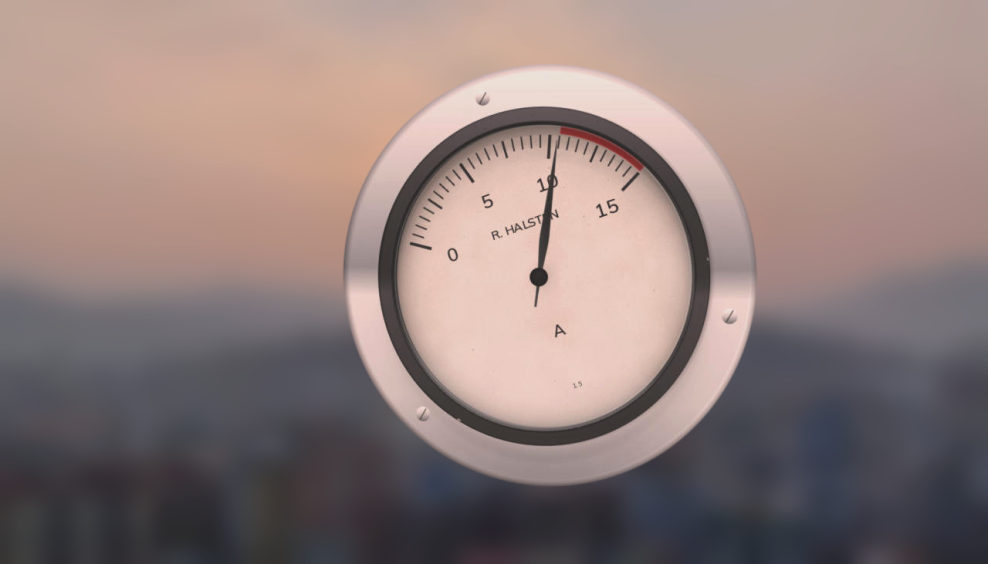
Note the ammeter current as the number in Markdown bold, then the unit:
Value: **10.5** A
